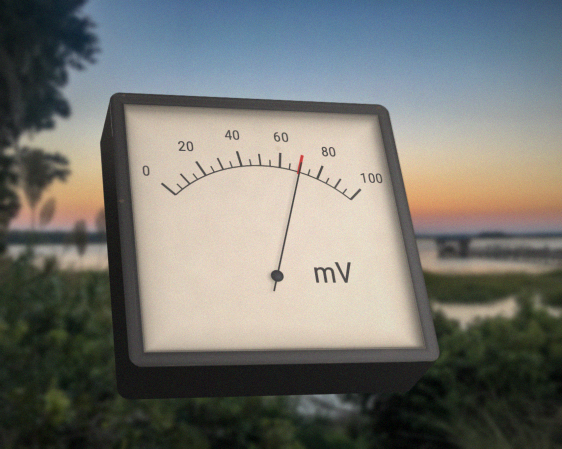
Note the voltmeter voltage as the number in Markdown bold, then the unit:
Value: **70** mV
